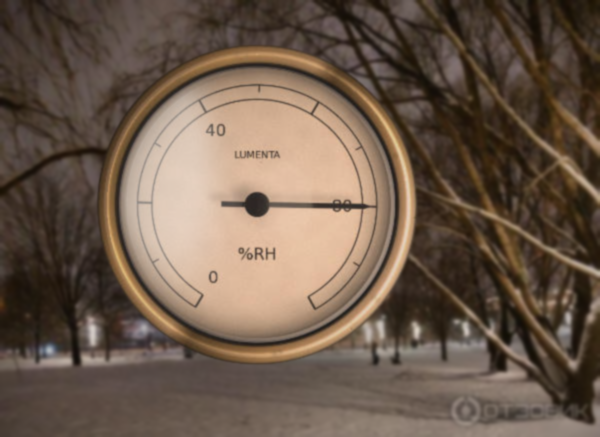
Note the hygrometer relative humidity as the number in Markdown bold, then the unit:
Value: **80** %
